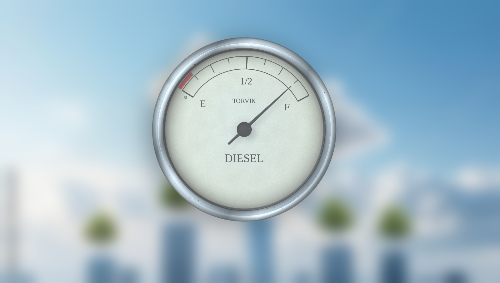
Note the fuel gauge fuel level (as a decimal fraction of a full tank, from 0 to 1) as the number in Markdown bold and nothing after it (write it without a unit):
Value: **0.875**
